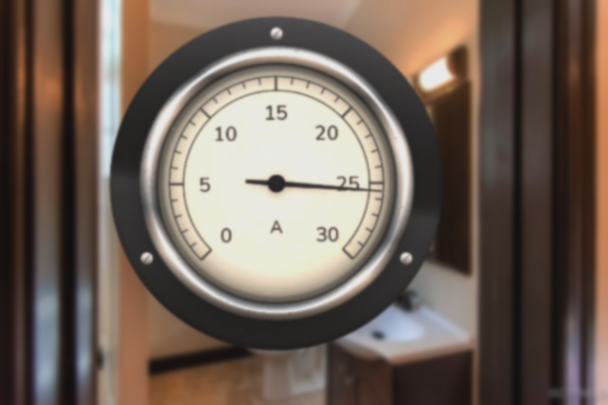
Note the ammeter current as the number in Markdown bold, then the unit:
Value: **25.5** A
